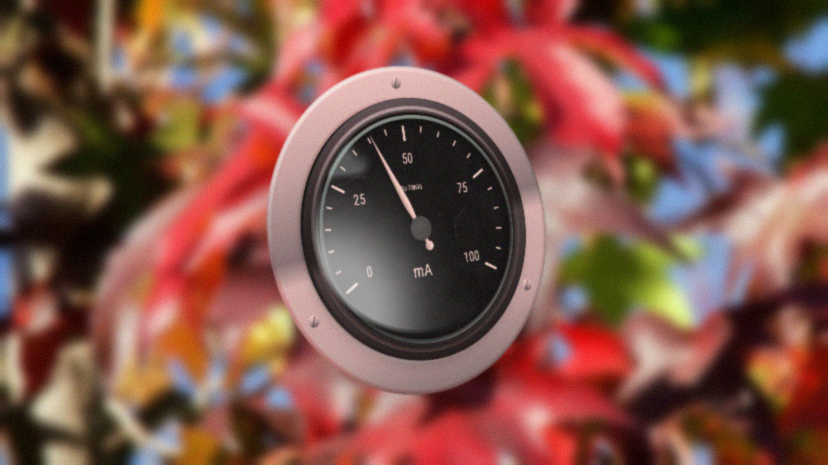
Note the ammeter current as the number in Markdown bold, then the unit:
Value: **40** mA
